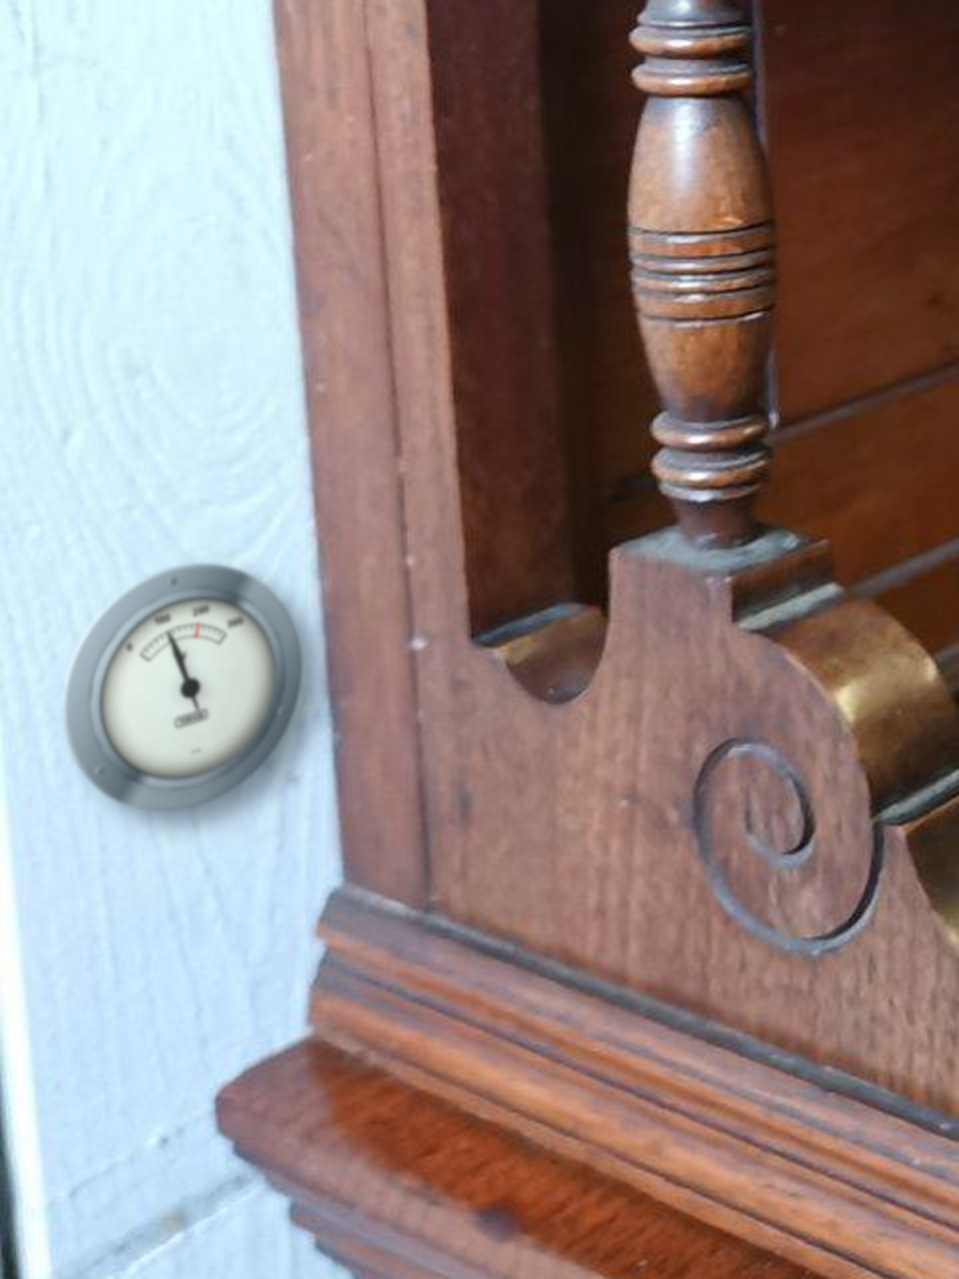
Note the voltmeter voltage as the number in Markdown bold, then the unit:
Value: **100** V
